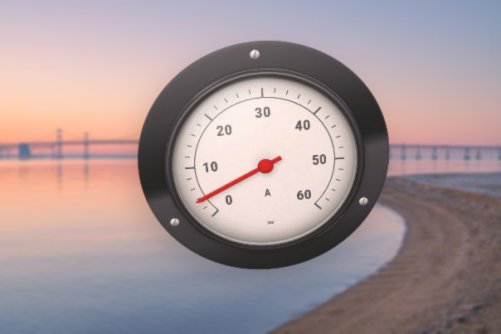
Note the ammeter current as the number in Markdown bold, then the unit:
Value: **4** A
